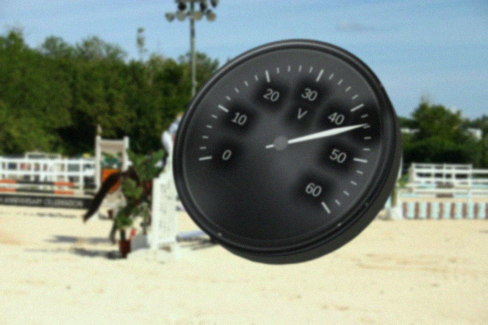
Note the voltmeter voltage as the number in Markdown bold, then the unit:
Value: **44** V
